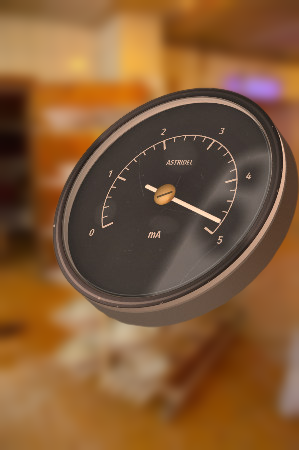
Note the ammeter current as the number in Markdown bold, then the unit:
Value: **4.8** mA
